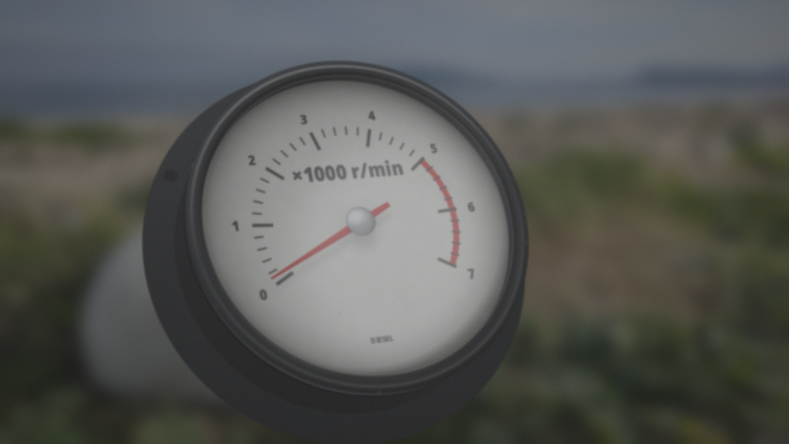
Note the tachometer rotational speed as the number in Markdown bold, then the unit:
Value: **100** rpm
